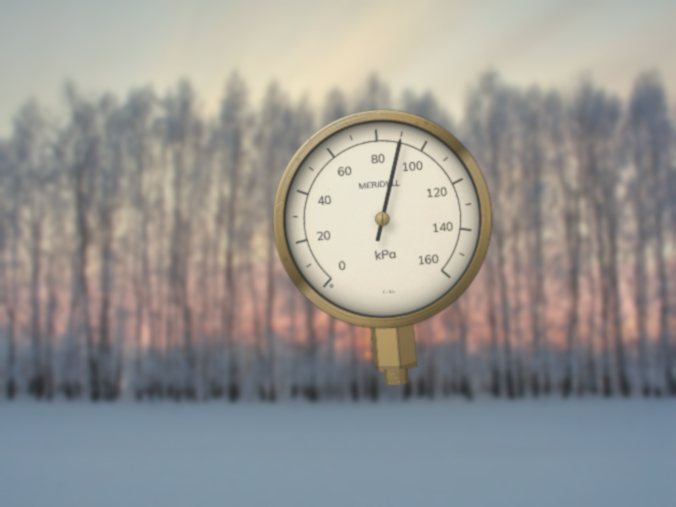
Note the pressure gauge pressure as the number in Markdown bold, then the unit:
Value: **90** kPa
